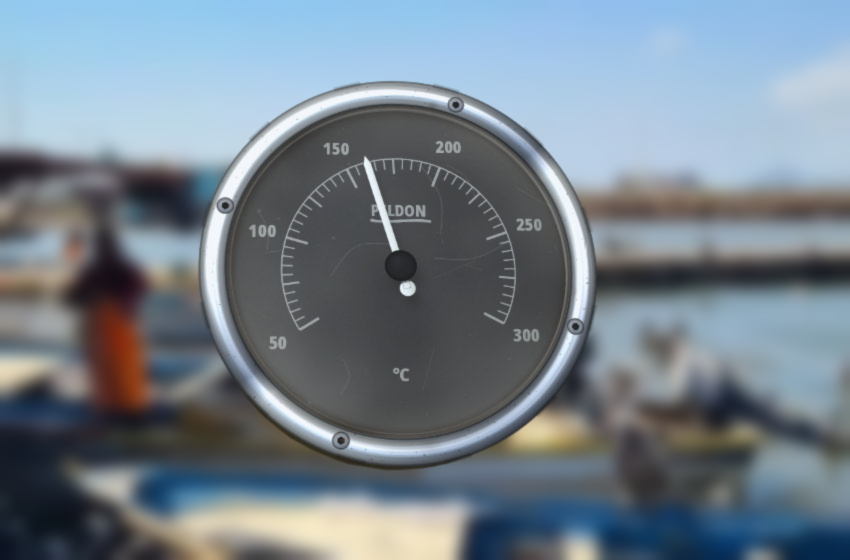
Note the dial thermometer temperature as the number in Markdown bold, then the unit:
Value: **160** °C
